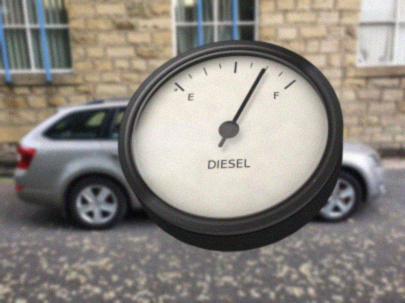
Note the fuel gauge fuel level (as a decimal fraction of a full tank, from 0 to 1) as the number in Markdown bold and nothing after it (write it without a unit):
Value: **0.75**
